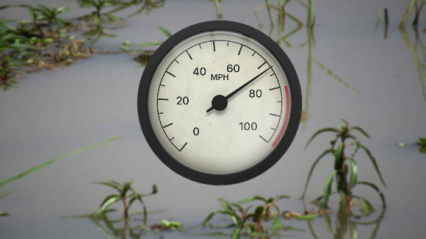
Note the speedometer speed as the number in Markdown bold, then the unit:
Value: **72.5** mph
